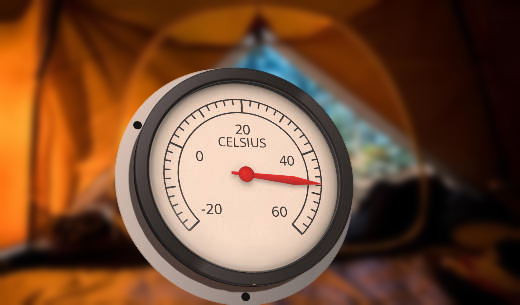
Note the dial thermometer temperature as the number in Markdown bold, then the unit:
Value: **48** °C
